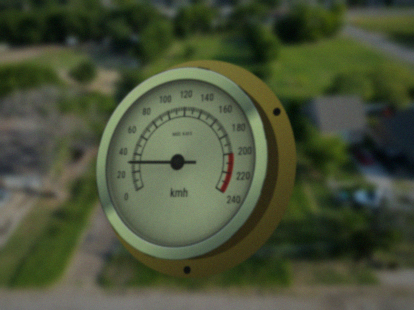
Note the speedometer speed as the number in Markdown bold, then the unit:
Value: **30** km/h
